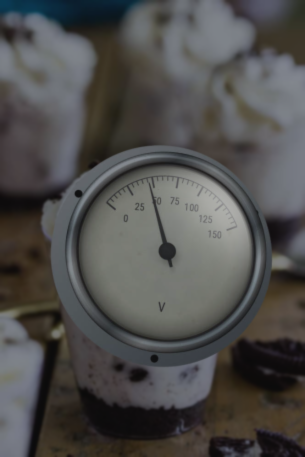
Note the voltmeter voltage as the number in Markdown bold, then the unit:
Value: **45** V
